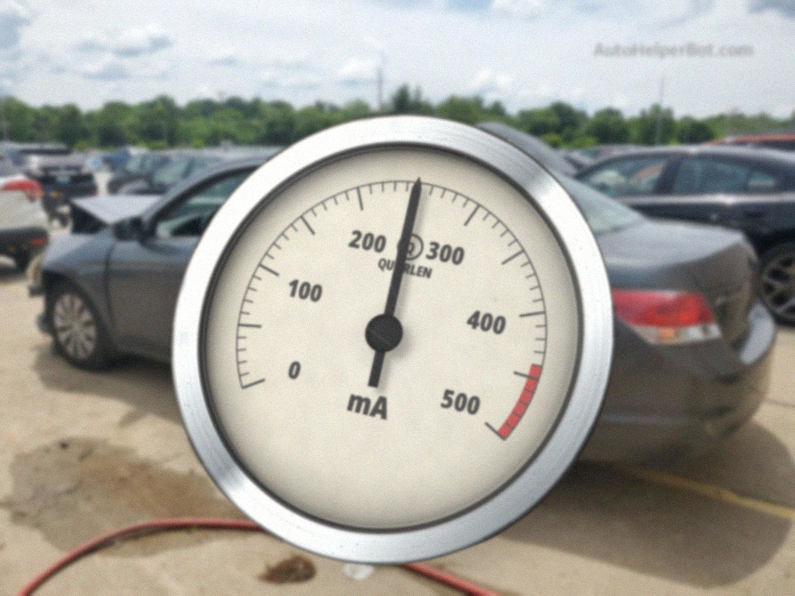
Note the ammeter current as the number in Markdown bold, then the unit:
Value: **250** mA
